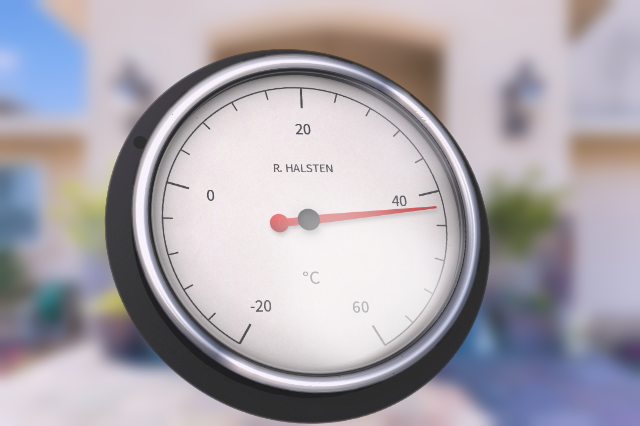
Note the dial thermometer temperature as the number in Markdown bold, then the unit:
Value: **42** °C
